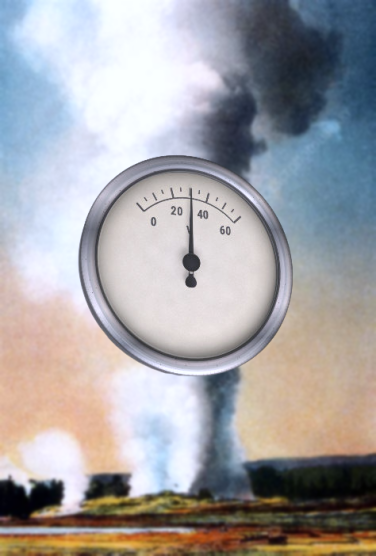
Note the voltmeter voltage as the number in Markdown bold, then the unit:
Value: **30** V
